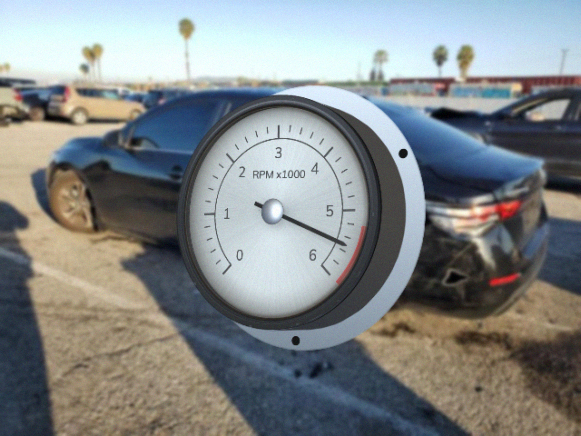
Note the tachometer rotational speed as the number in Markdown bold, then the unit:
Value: **5500** rpm
